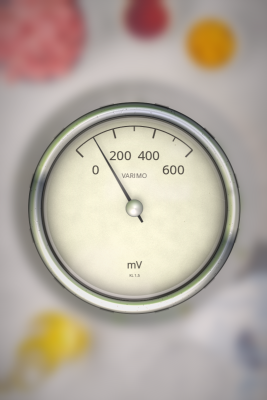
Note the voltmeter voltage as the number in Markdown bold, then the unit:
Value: **100** mV
